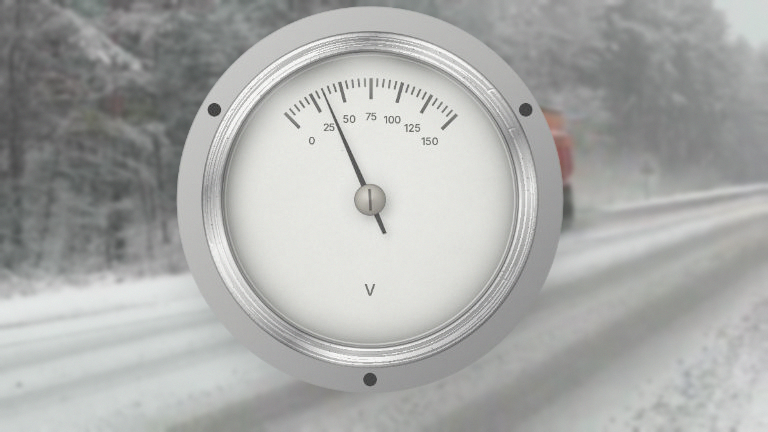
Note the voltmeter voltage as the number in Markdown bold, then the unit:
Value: **35** V
